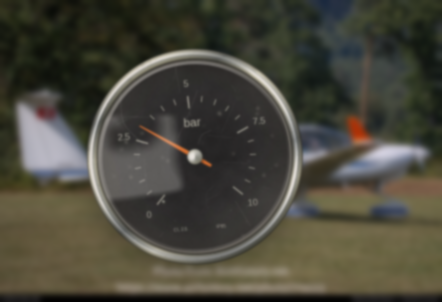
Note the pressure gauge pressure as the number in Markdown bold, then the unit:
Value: **3** bar
